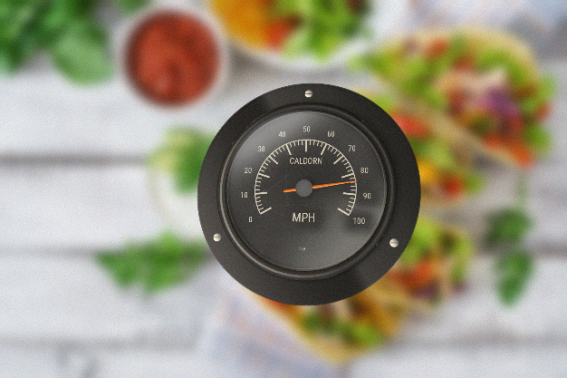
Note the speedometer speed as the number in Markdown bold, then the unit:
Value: **84** mph
